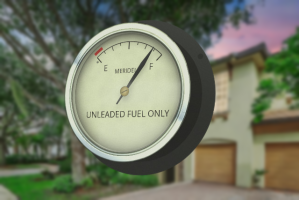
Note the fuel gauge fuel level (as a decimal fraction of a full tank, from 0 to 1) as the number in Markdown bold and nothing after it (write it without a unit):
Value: **0.875**
